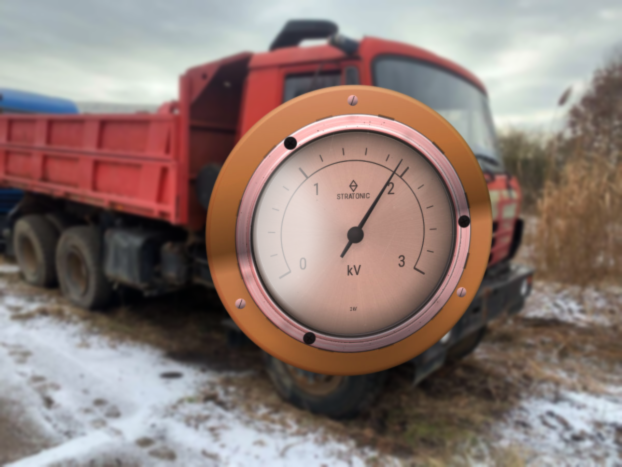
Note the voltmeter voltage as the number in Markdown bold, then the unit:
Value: **1.9** kV
